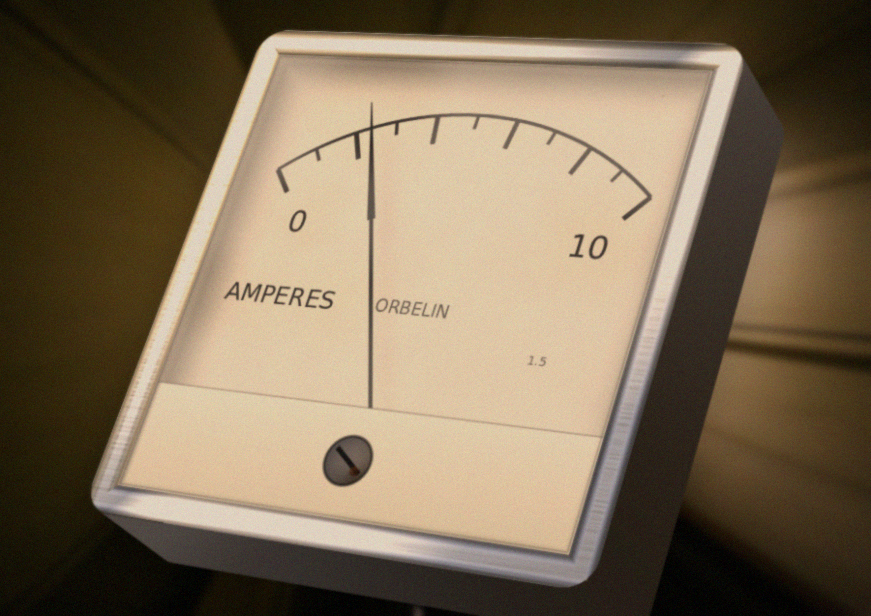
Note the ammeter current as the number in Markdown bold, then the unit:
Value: **2.5** A
